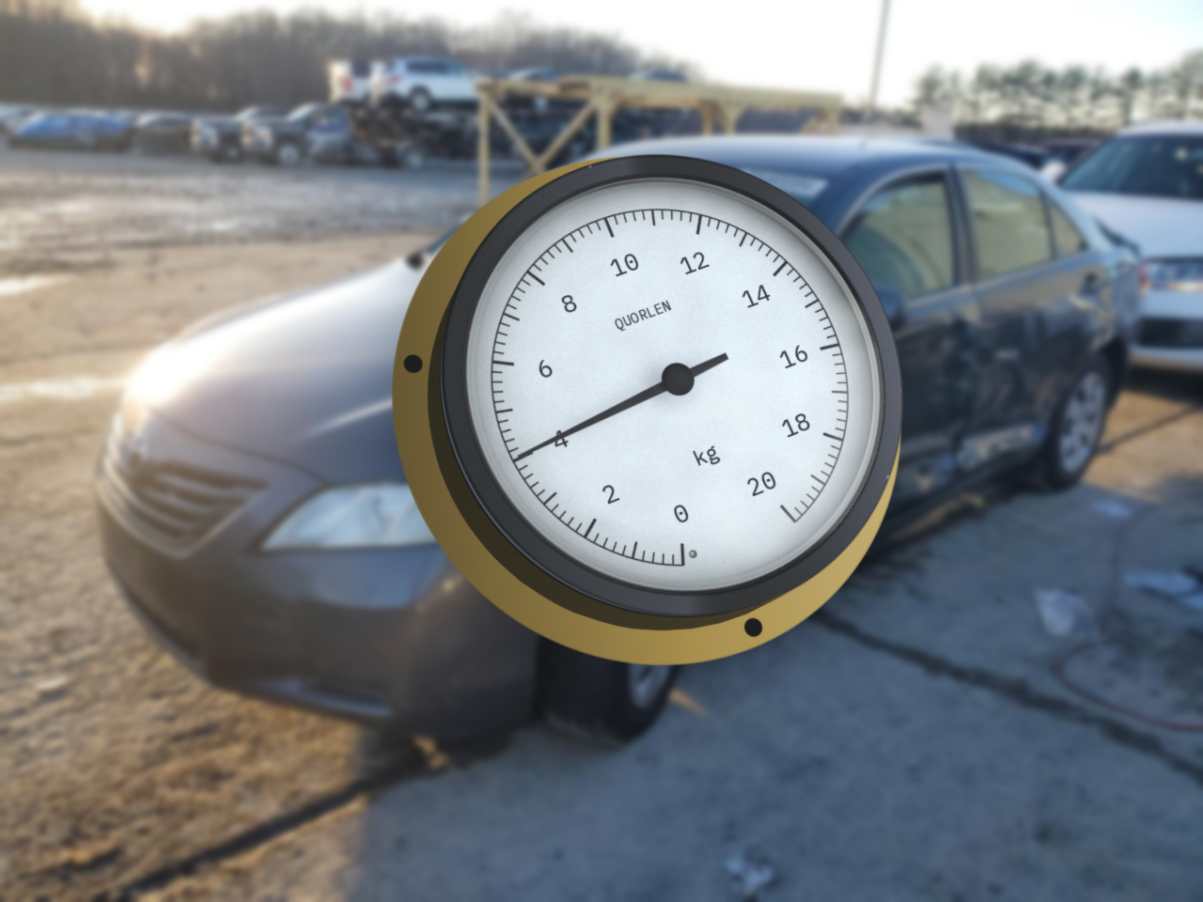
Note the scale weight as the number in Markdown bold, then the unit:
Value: **4** kg
